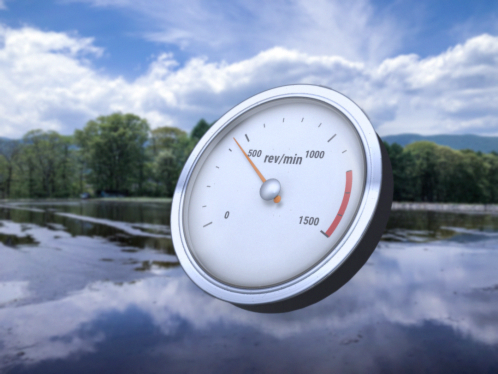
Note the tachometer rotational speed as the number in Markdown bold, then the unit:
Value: **450** rpm
